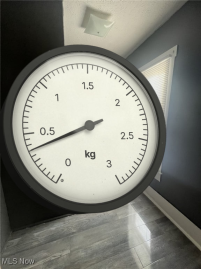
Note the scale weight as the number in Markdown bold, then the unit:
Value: **0.35** kg
